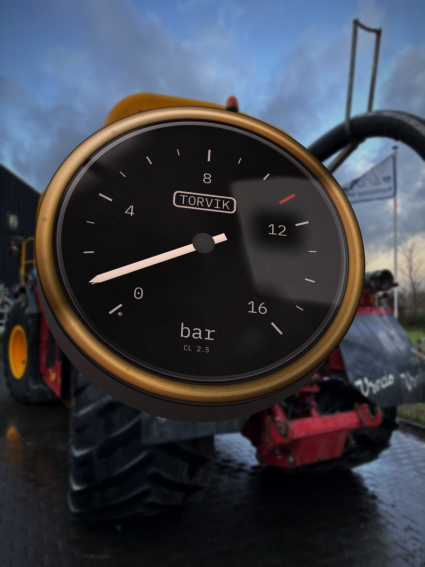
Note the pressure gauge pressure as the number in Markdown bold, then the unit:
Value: **1** bar
